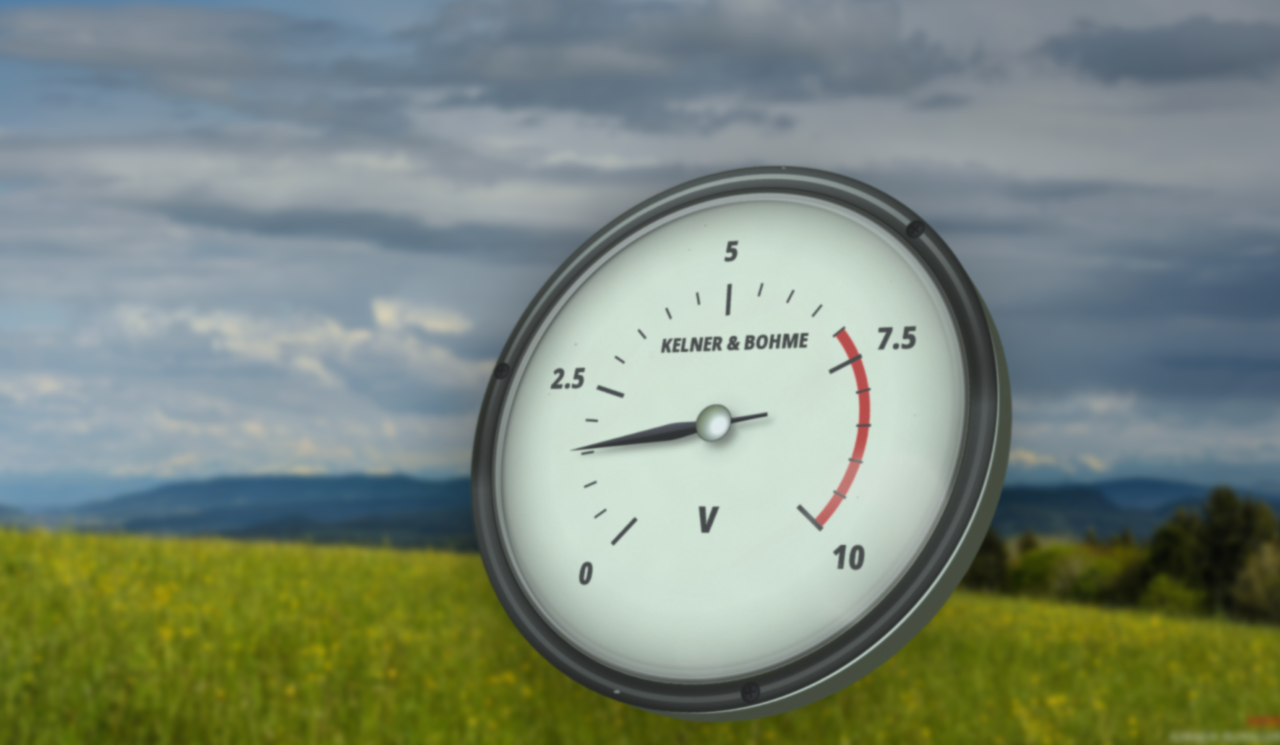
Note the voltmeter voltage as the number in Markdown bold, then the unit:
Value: **1.5** V
